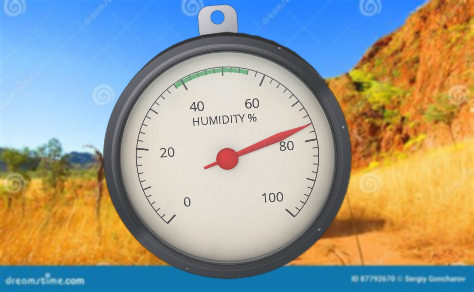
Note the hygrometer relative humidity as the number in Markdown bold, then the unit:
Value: **76** %
